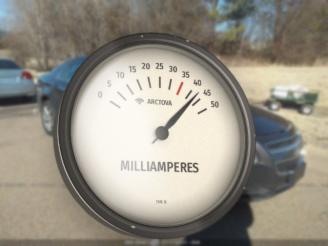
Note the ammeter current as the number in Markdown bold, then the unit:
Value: **42.5** mA
